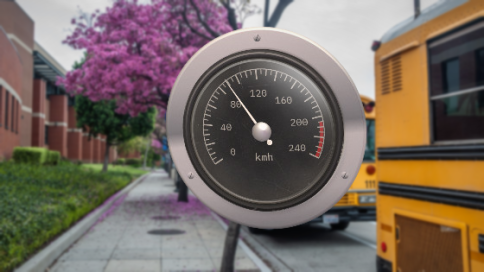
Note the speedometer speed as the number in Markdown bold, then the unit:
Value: **90** km/h
